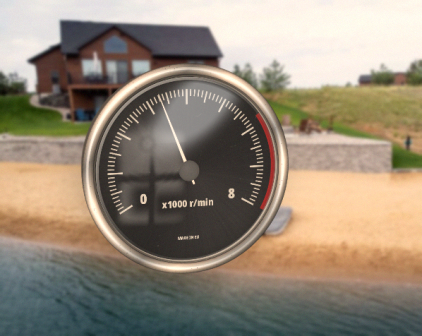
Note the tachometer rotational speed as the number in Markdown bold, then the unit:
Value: **3300** rpm
